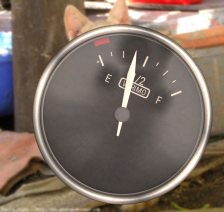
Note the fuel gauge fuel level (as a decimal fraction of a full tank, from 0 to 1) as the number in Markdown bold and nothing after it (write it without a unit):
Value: **0.375**
